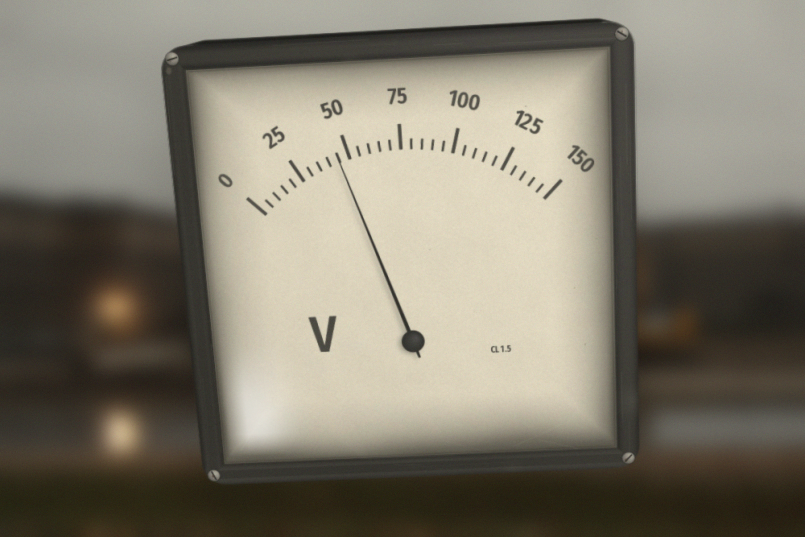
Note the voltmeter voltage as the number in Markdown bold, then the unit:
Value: **45** V
